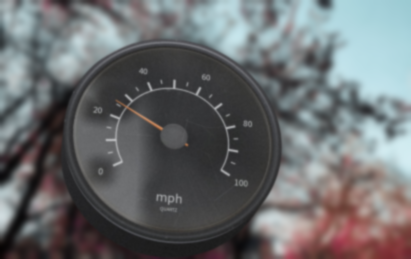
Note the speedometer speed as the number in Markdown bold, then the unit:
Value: **25** mph
